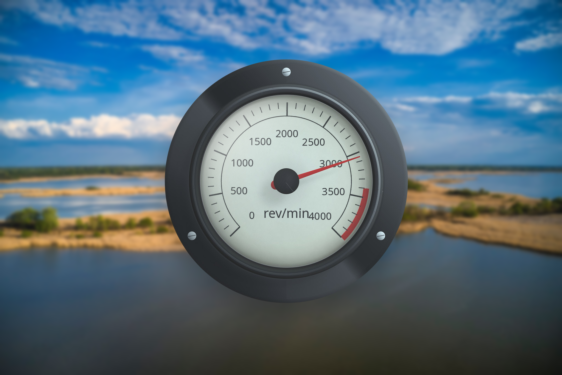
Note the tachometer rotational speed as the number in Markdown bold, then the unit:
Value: **3050** rpm
